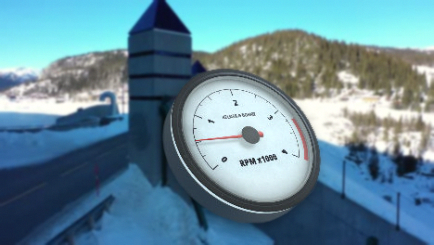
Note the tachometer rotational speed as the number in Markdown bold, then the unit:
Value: **500** rpm
